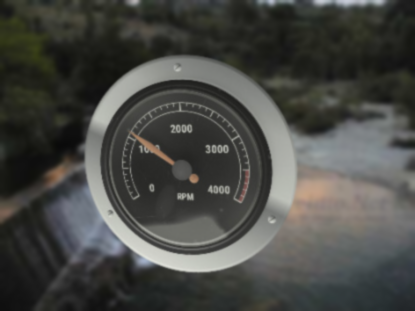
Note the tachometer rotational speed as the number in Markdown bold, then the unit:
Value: **1100** rpm
